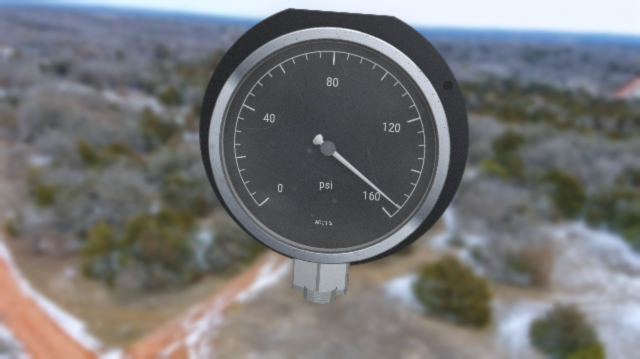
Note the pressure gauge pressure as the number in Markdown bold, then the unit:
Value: **155** psi
